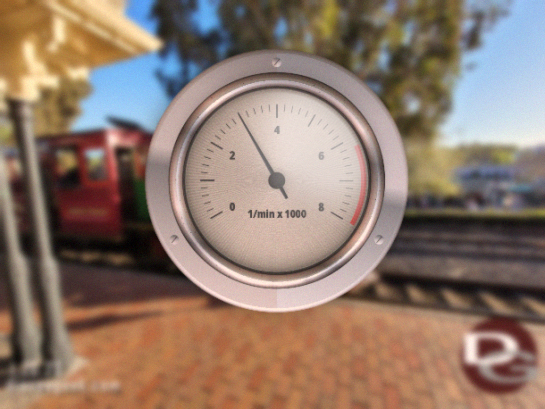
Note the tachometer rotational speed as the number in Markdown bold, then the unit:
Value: **3000** rpm
